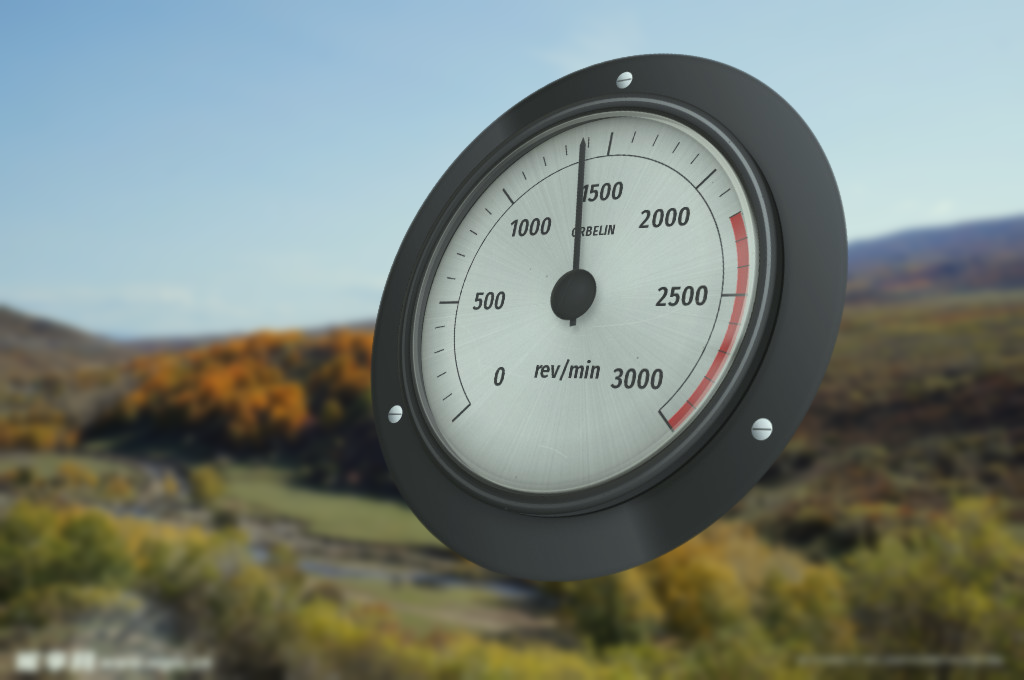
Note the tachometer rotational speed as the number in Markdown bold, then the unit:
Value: **1400** rpm
